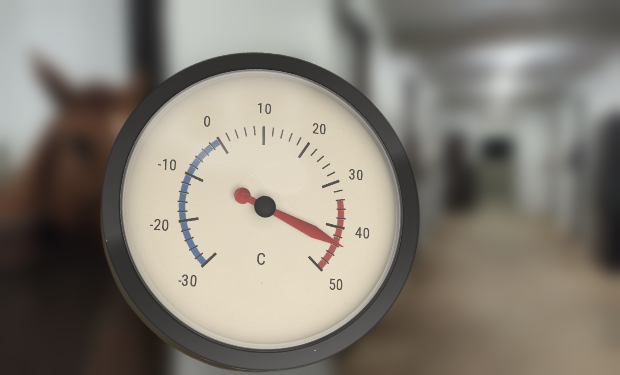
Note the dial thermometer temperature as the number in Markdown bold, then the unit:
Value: **44** °C
